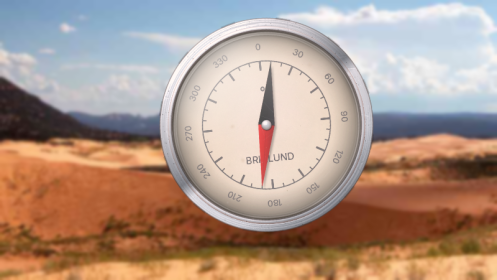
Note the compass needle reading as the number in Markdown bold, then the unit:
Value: **190** °
